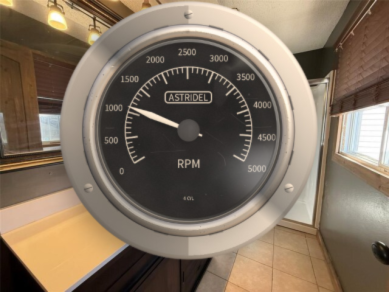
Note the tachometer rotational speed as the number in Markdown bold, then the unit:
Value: **1100** rpm
